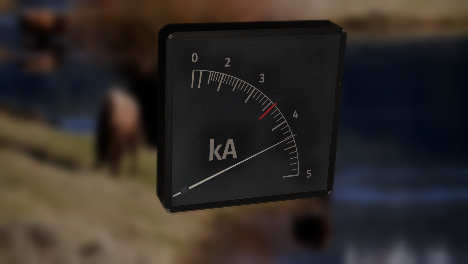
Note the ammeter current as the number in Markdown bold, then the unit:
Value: **4.3** kA
